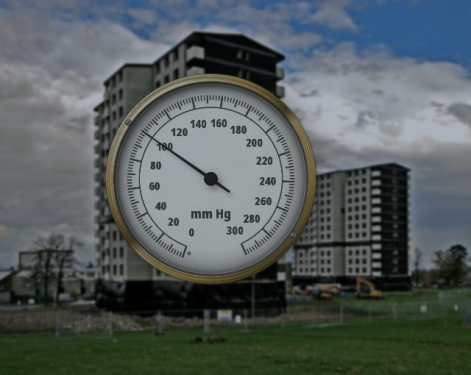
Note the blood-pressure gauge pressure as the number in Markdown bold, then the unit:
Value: **100** mmHg
